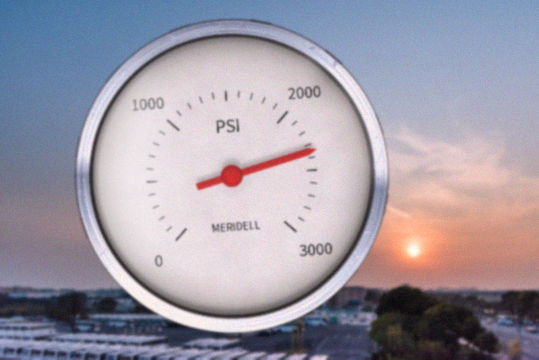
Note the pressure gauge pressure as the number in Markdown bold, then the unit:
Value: **2350** psi
